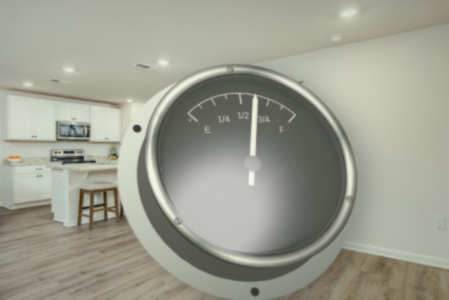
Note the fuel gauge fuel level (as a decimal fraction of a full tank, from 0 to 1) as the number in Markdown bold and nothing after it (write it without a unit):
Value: **0.625**
